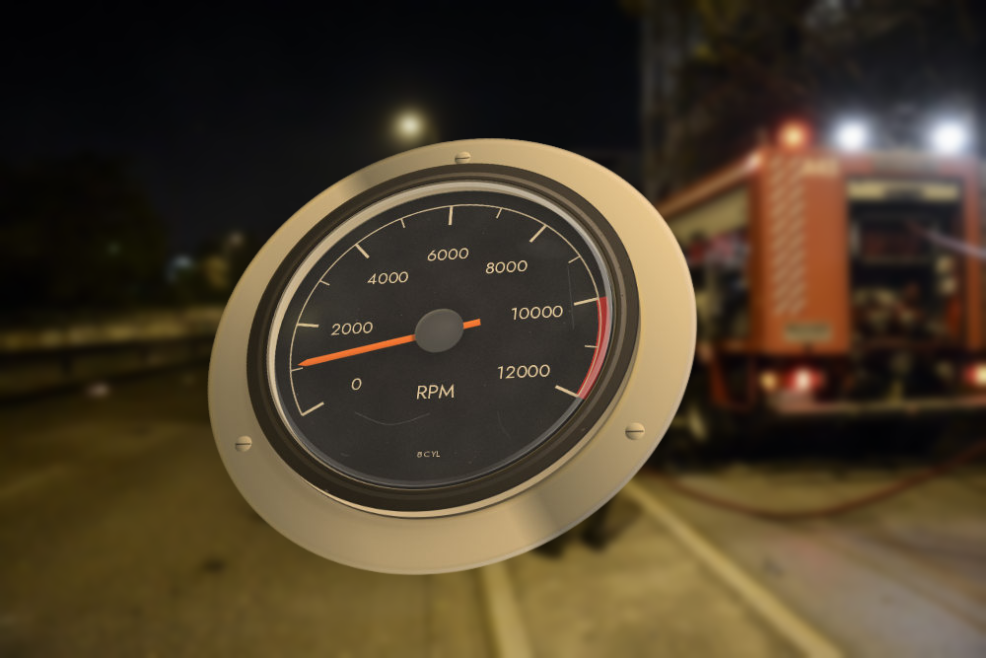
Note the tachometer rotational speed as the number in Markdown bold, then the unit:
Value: **1000** rpm
